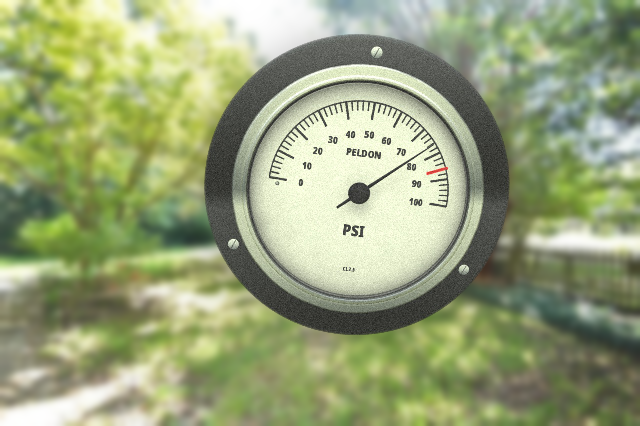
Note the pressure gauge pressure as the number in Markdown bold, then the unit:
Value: **76** psi
